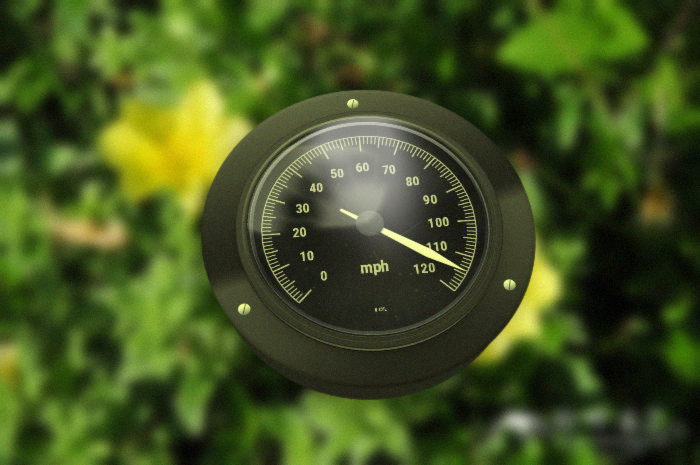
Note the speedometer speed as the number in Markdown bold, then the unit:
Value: **115** mph
